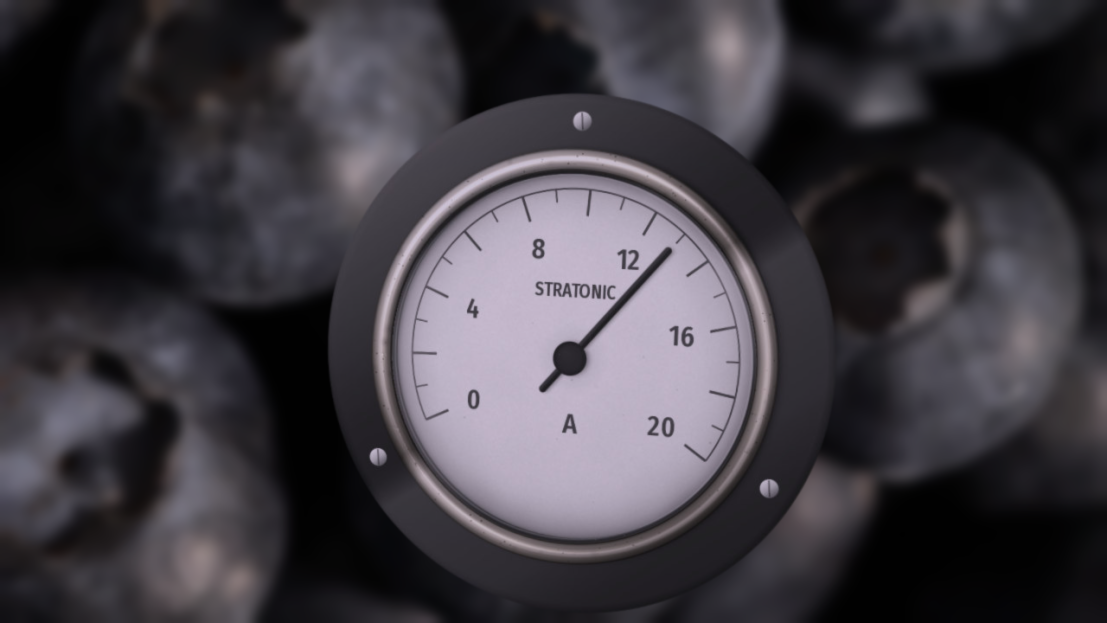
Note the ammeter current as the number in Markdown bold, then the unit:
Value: **13** A
